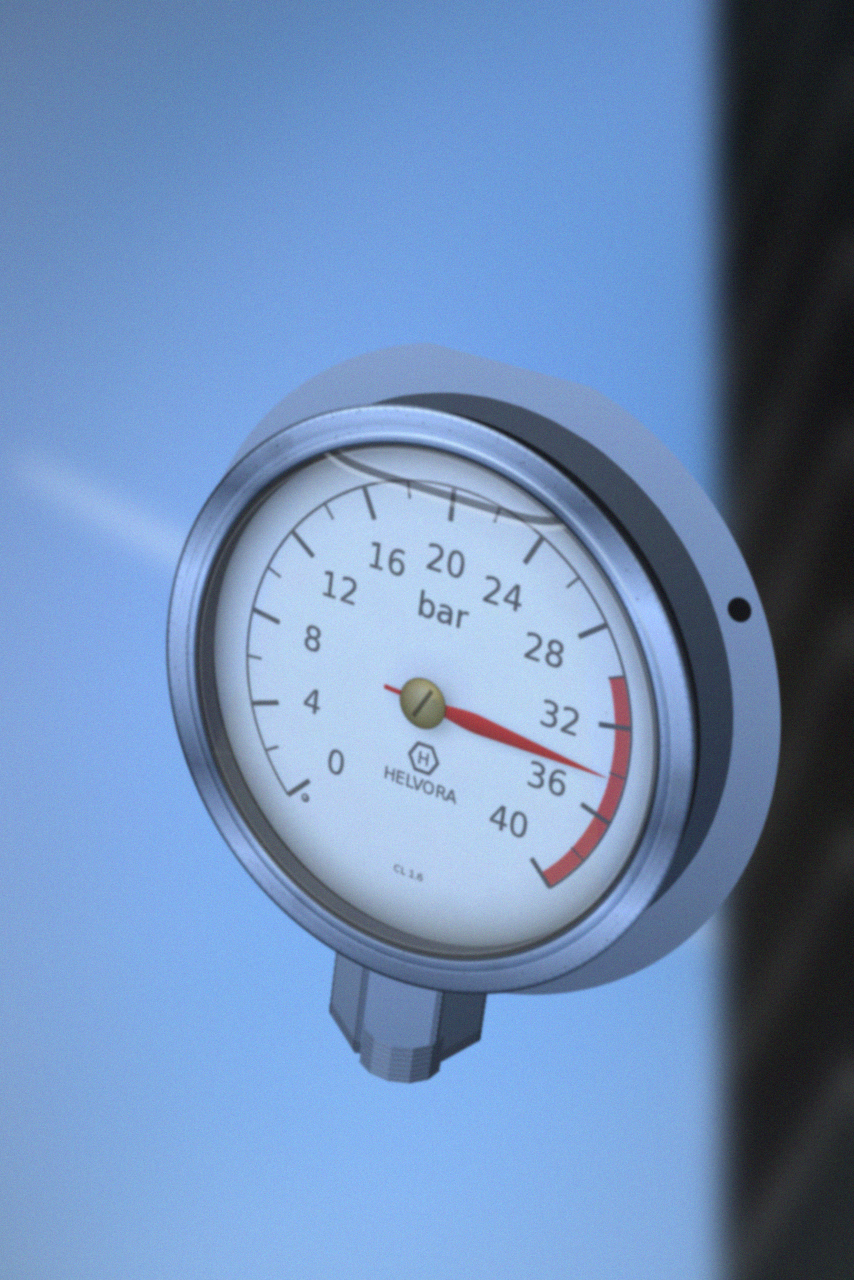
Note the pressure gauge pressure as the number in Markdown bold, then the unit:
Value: **34** bar
